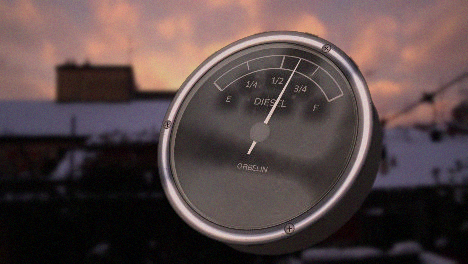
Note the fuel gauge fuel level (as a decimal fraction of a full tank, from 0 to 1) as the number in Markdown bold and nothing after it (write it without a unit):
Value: **0.625**
